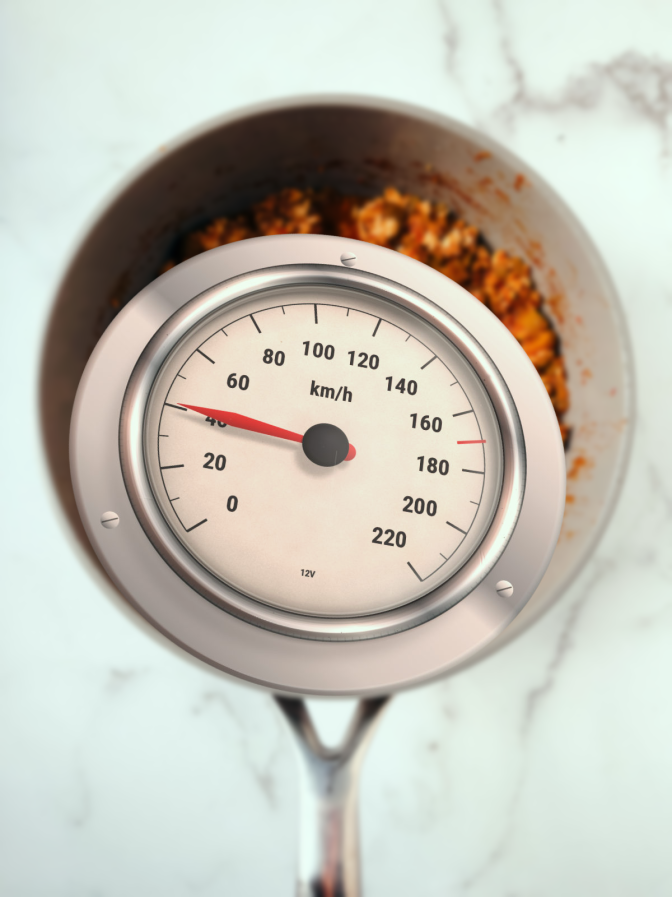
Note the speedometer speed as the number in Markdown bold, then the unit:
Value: **40** km/h
